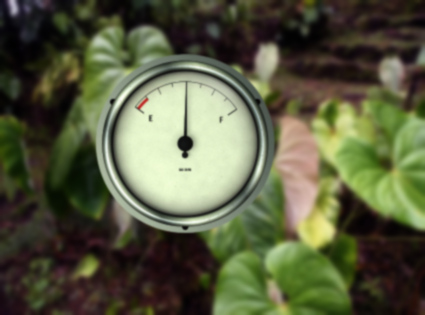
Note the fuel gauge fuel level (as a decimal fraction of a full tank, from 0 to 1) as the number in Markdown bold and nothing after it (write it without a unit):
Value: **0.5**
